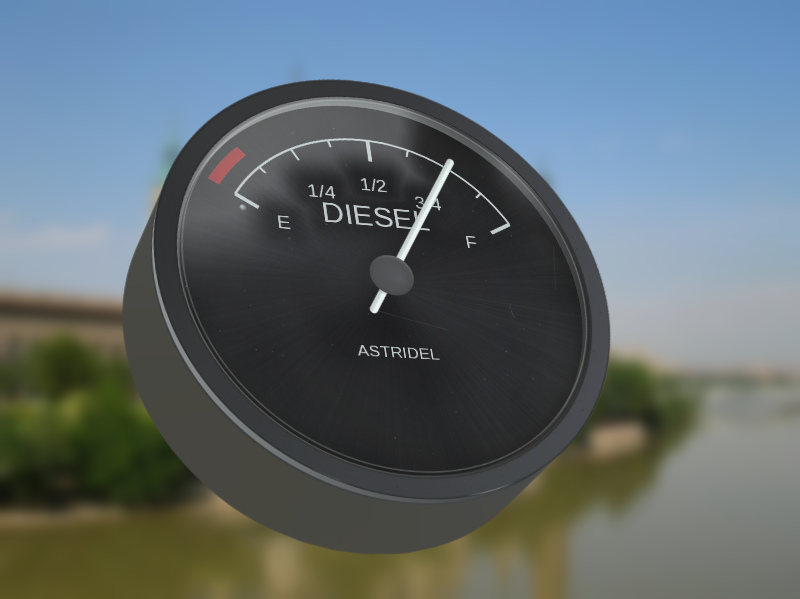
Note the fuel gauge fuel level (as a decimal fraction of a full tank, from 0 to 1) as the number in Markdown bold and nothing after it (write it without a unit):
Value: **0.75**
